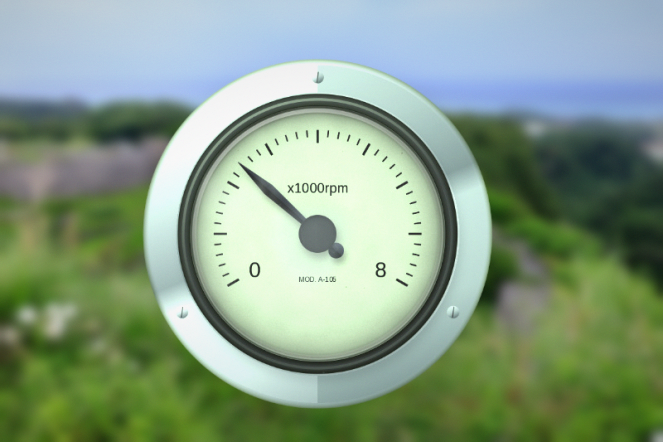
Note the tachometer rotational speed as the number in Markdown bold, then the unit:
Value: **2400** rpm
